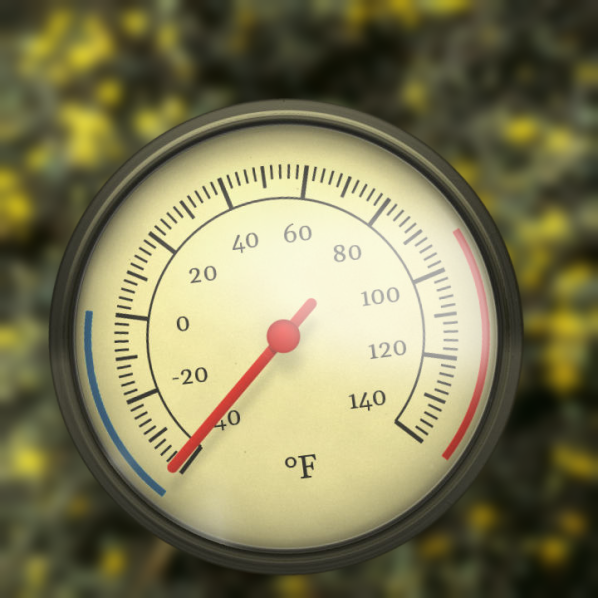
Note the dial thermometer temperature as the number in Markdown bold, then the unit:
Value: **-38** °F
